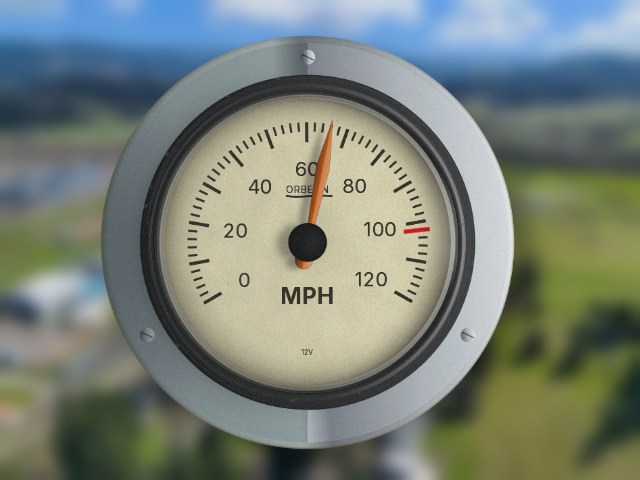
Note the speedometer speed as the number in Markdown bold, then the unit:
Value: **66** mph
